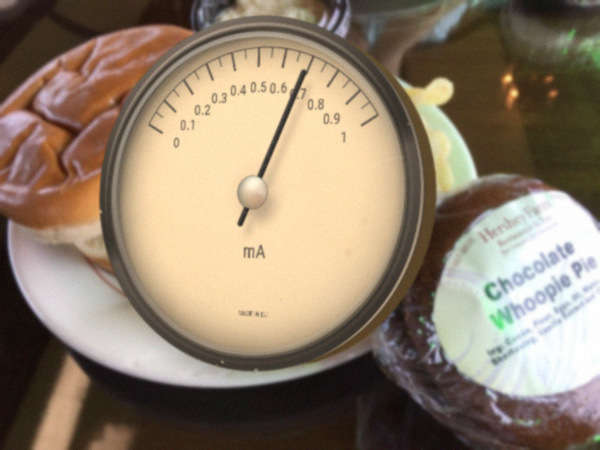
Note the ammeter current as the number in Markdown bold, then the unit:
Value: **0.7** mA
